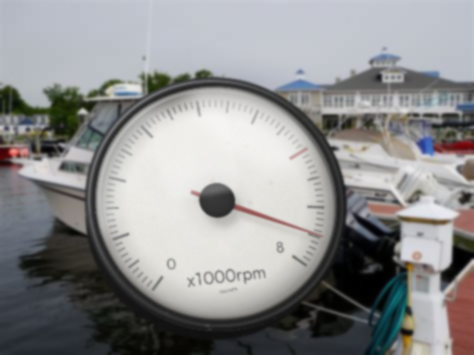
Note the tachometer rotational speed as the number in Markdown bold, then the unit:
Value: **7500** rpm
